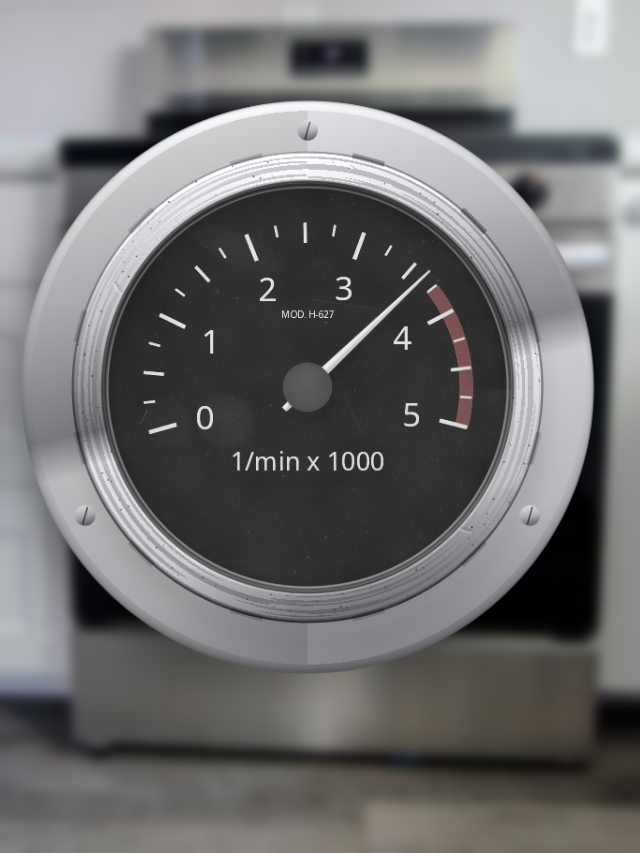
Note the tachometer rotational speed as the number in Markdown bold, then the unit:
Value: **3625** rpm
